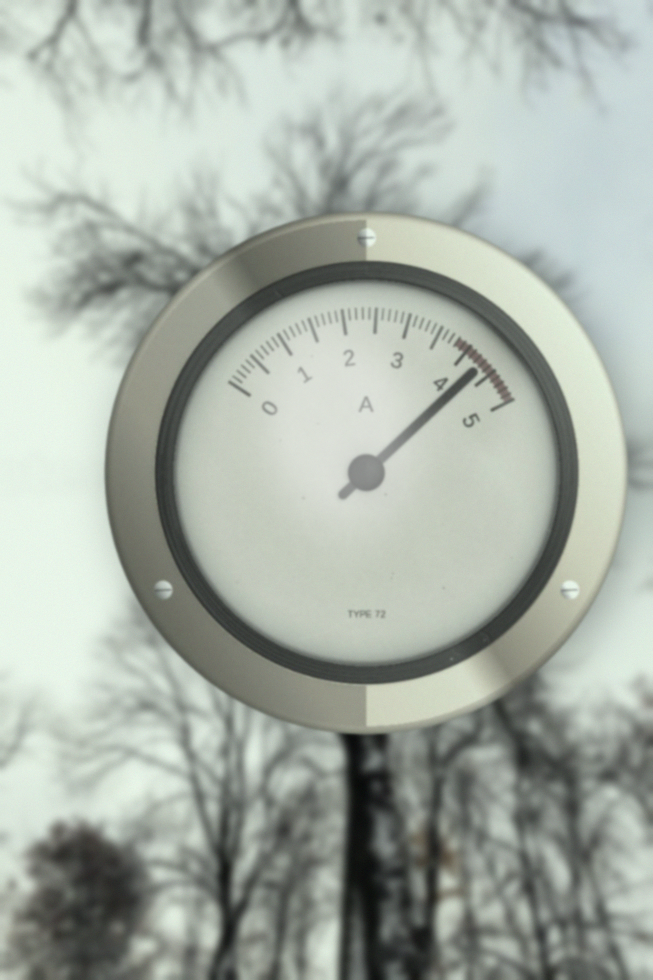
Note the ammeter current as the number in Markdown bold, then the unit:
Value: **4.3** A
